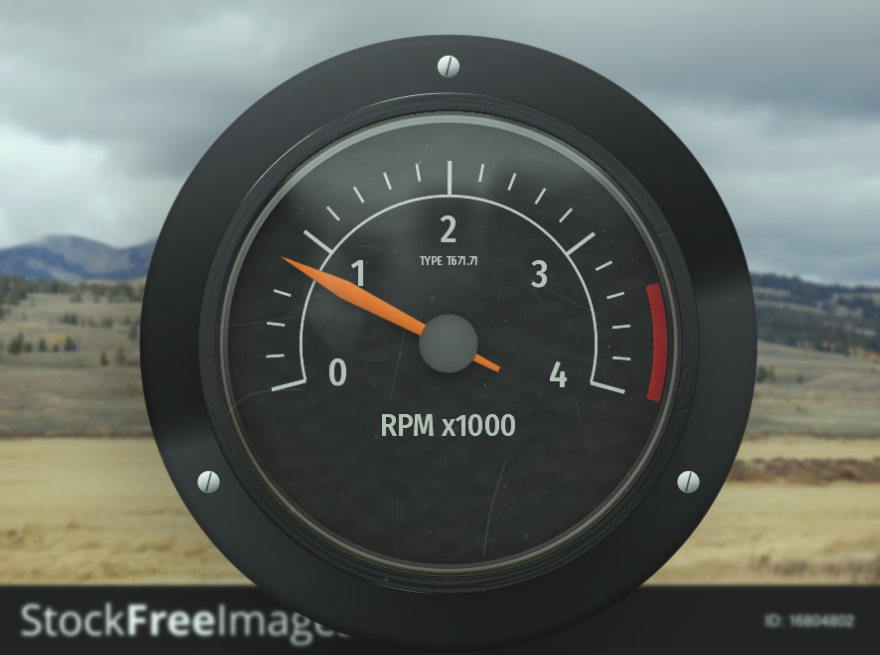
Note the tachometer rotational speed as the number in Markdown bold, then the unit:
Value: **800** rpm
